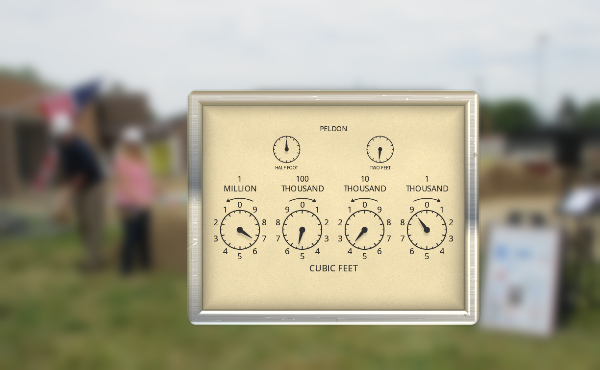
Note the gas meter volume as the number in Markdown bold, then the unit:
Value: **653900** ft³
